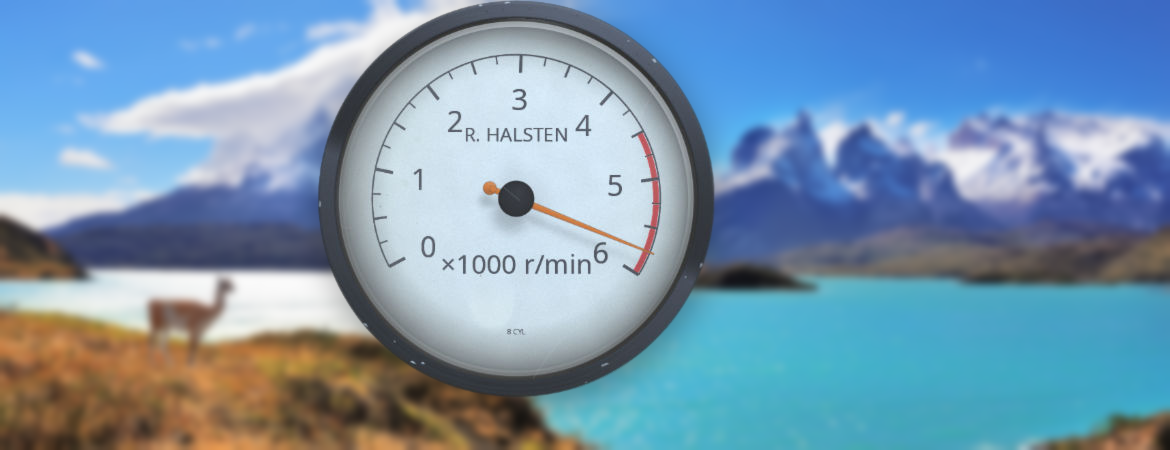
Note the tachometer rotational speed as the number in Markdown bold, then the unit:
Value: **5750** rpm
